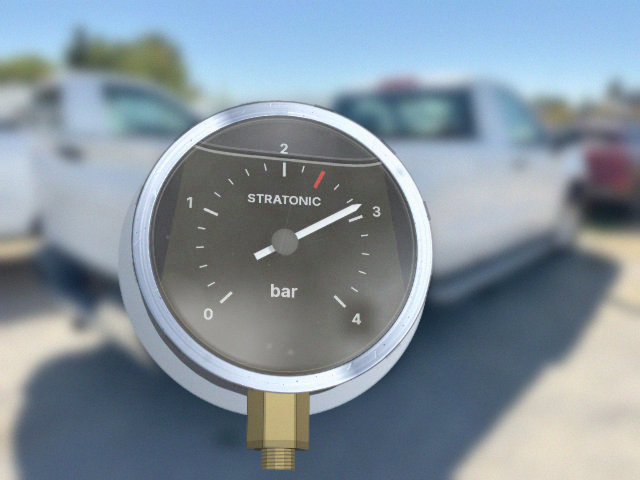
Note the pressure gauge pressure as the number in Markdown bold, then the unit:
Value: **2.9** bar
